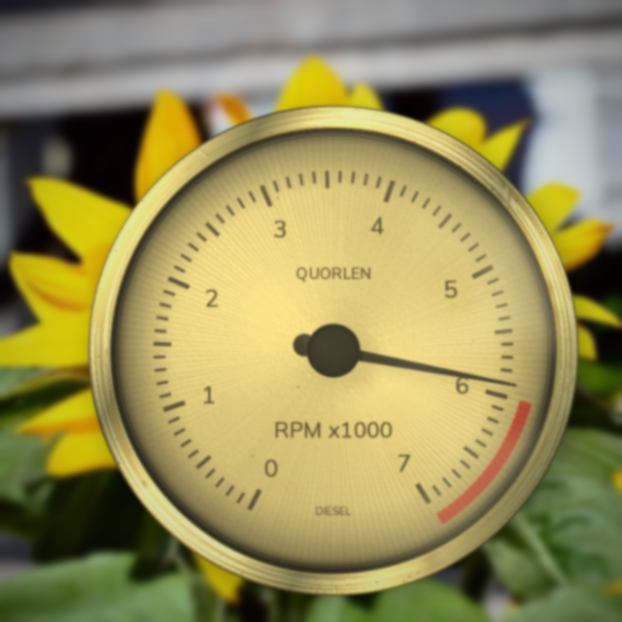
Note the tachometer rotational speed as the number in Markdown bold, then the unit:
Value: **5900** rpm
